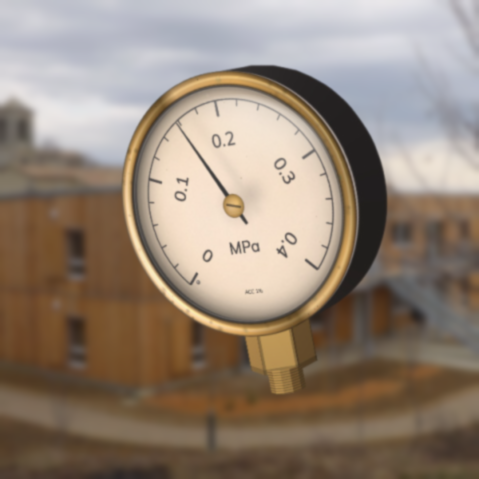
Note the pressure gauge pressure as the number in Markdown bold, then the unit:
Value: **0.16** MPa
